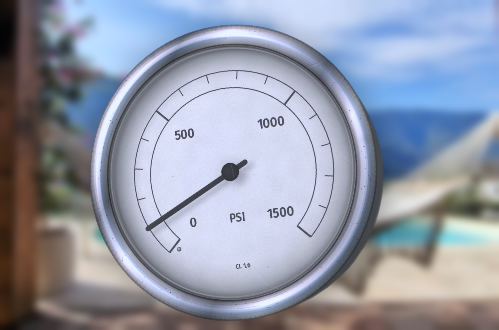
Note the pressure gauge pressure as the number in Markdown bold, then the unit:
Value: **100** psi
